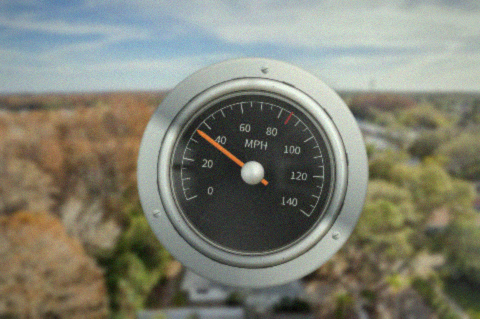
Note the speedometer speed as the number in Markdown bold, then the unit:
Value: **35** mph
